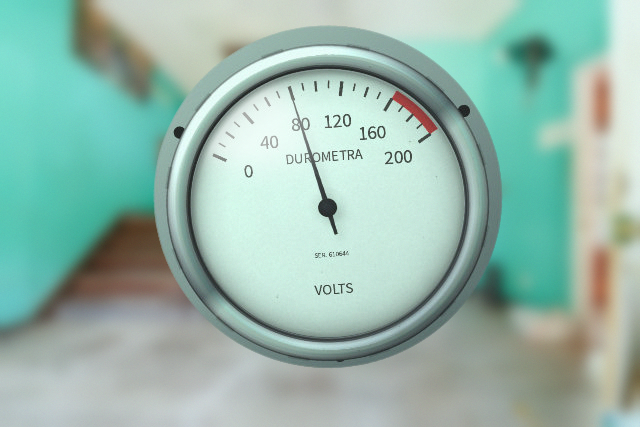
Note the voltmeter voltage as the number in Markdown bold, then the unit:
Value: **80** V
